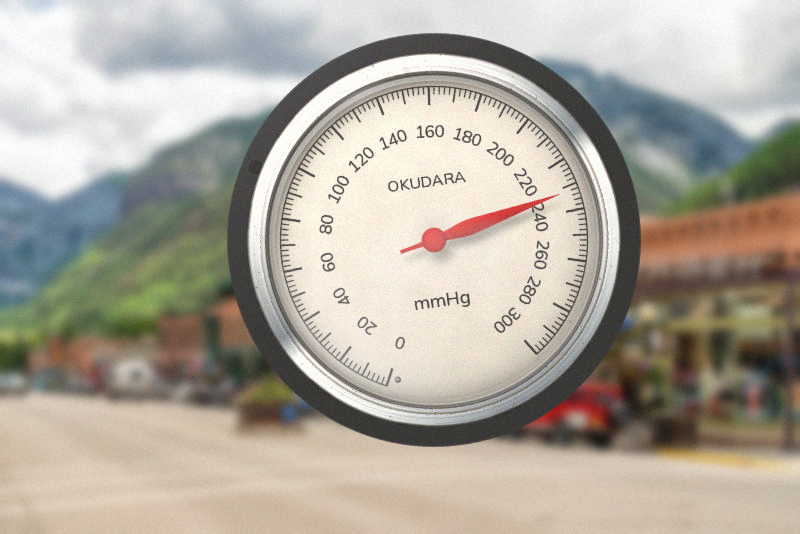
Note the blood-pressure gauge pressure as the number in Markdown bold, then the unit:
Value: **232** mmHg
